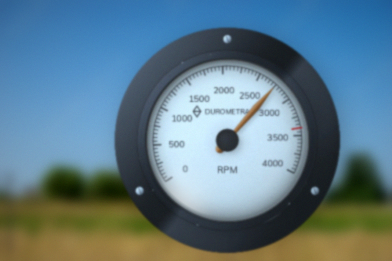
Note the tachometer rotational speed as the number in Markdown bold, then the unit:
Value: **2750** rpm
